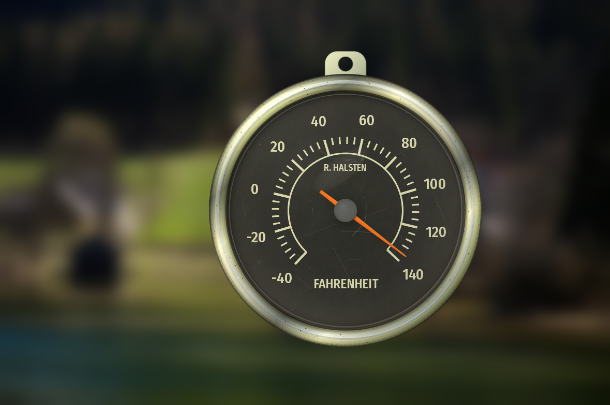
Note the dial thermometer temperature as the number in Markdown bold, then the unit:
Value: **136** °F
